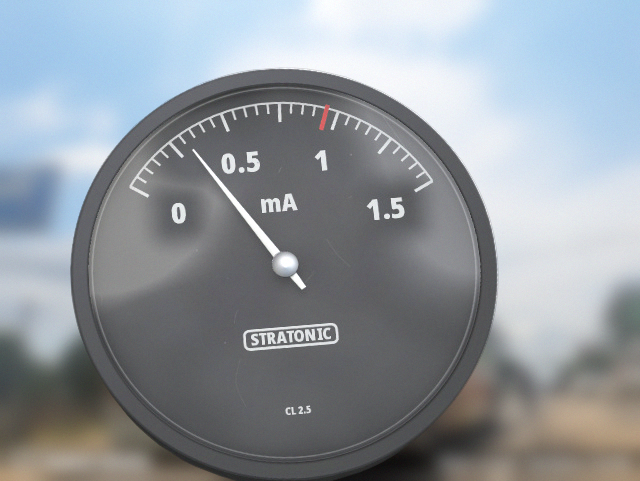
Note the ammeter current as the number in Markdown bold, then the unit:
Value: **0.3** mA
